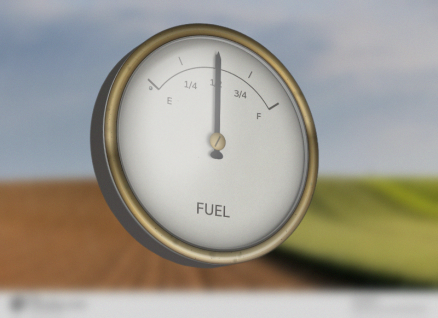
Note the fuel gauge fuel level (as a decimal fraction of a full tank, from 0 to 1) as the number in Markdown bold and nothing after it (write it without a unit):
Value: **0.5**
